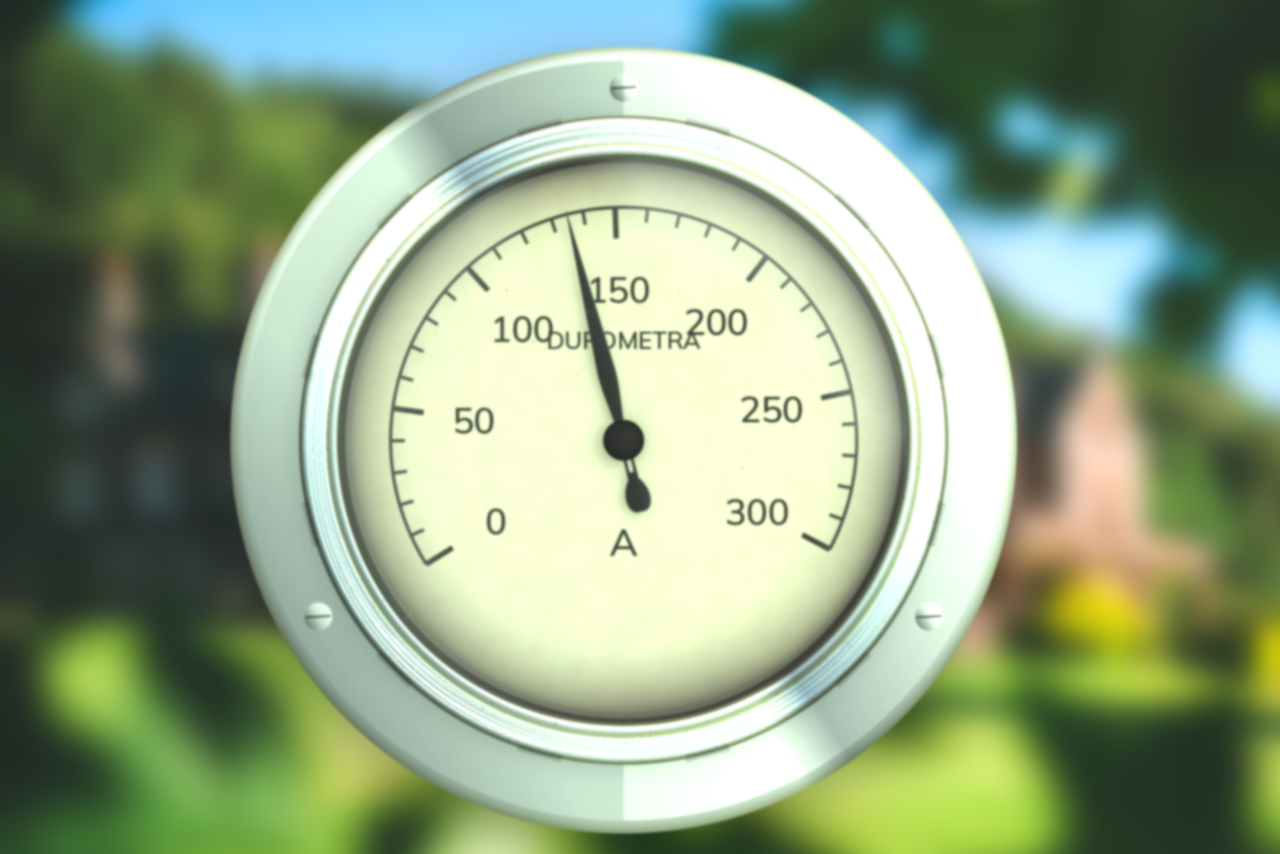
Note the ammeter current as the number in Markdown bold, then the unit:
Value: **135** A
